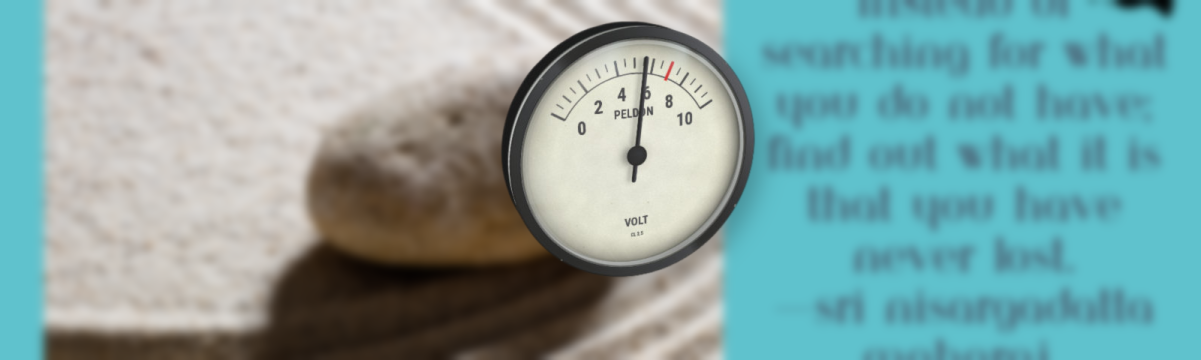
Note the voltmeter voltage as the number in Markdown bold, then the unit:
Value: **5.5** V
